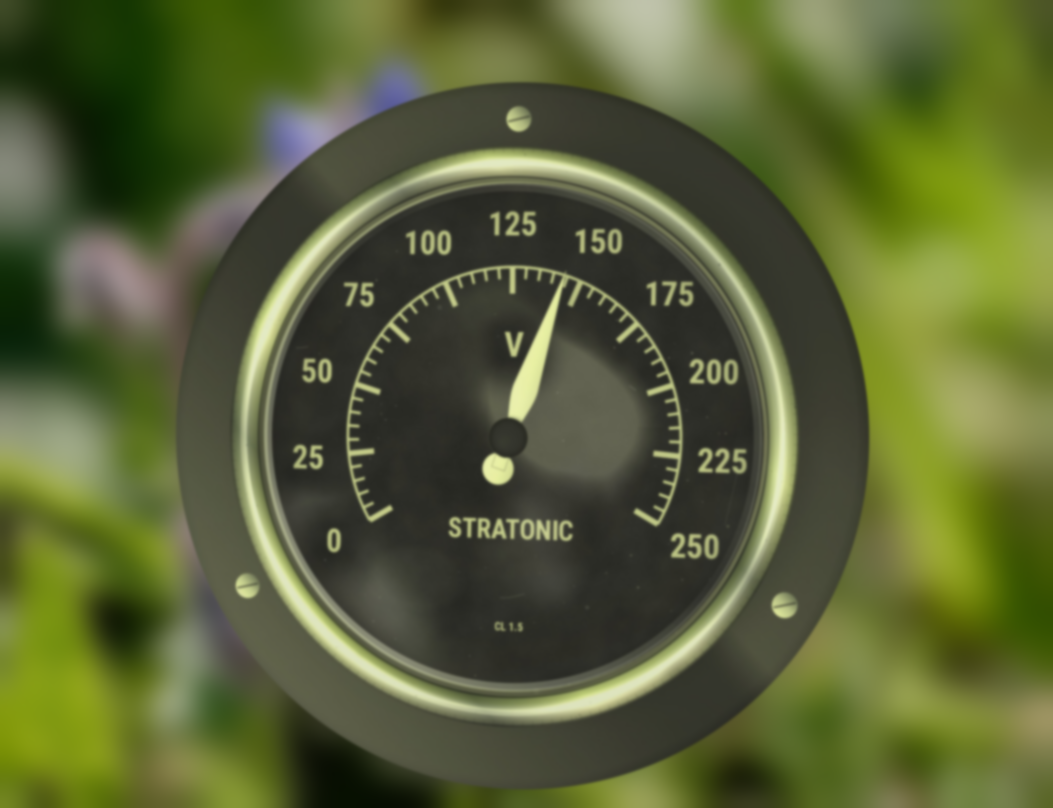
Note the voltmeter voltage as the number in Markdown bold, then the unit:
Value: **145** V
